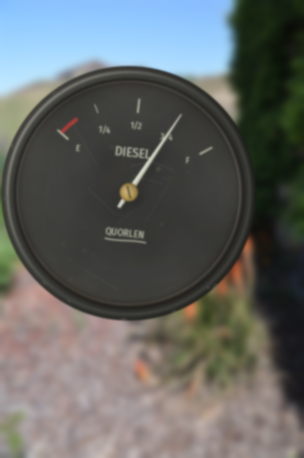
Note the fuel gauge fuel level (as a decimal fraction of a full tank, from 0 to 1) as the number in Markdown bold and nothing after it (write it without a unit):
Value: **0.75**
